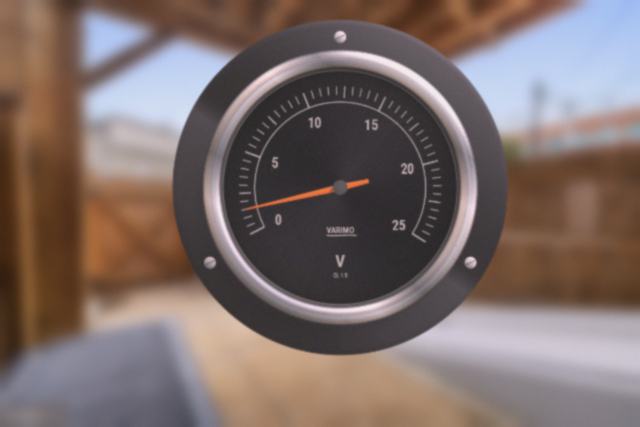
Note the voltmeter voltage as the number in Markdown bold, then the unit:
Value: **1.5** V
